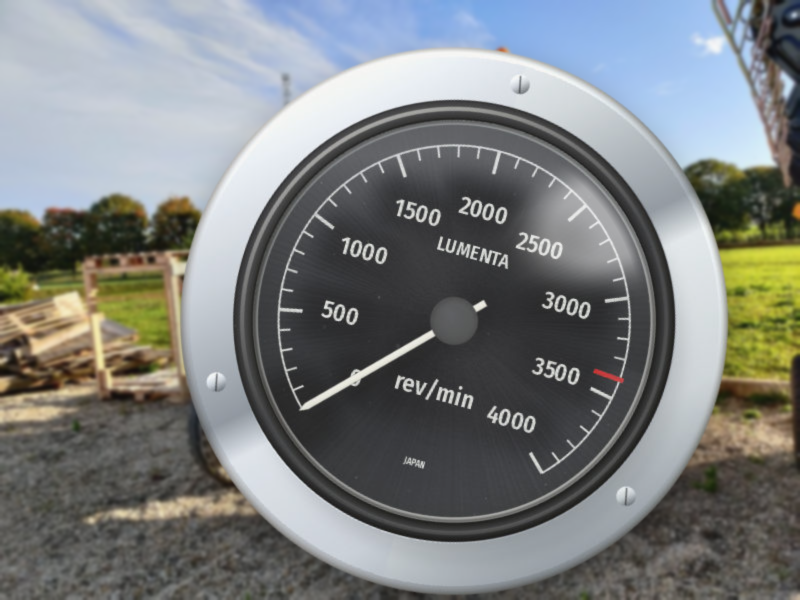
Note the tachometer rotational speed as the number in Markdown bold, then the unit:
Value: **0** rpm
